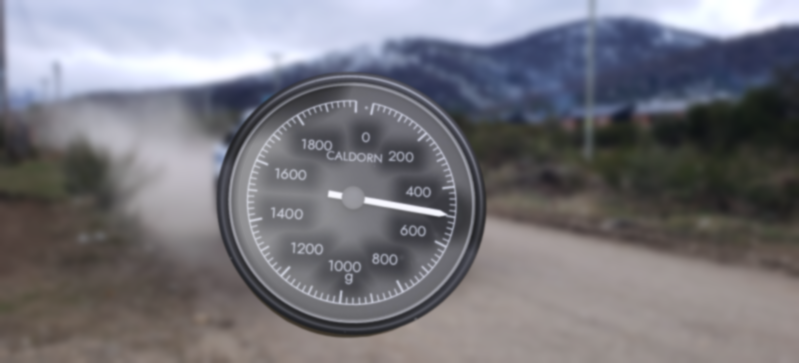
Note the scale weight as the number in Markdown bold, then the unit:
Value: **500** g
